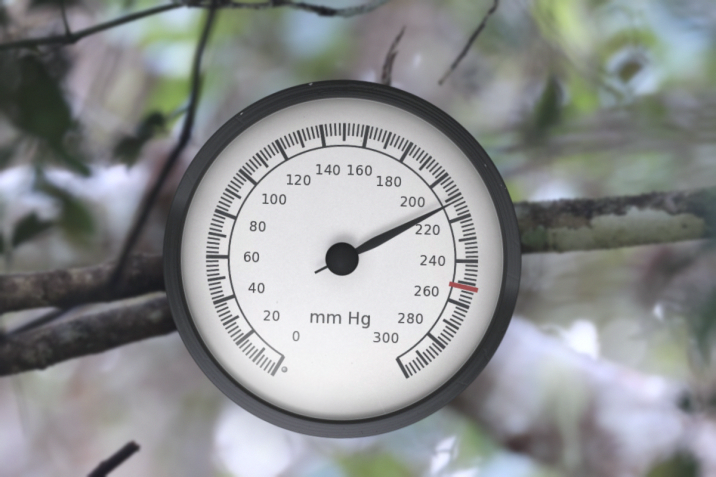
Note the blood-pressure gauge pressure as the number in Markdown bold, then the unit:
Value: **212** mmHg
